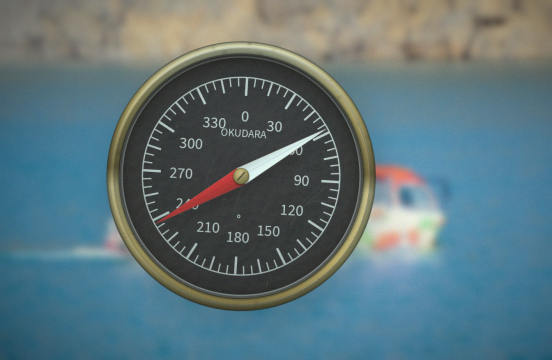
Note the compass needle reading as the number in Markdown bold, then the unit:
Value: **237.5** °
